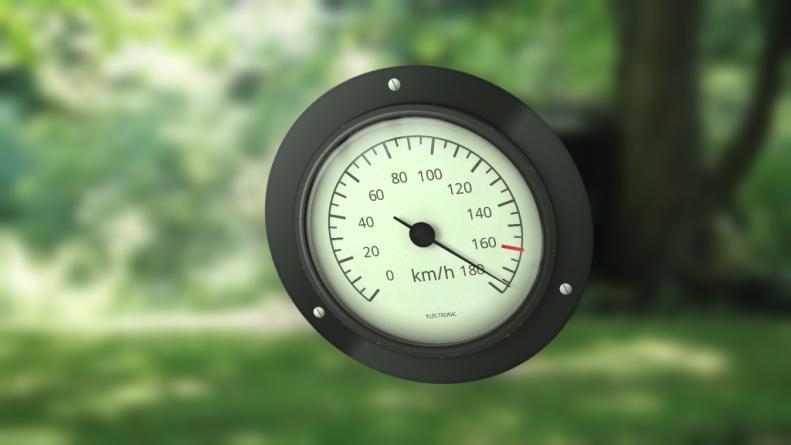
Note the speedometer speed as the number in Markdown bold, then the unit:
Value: **175** km/h
